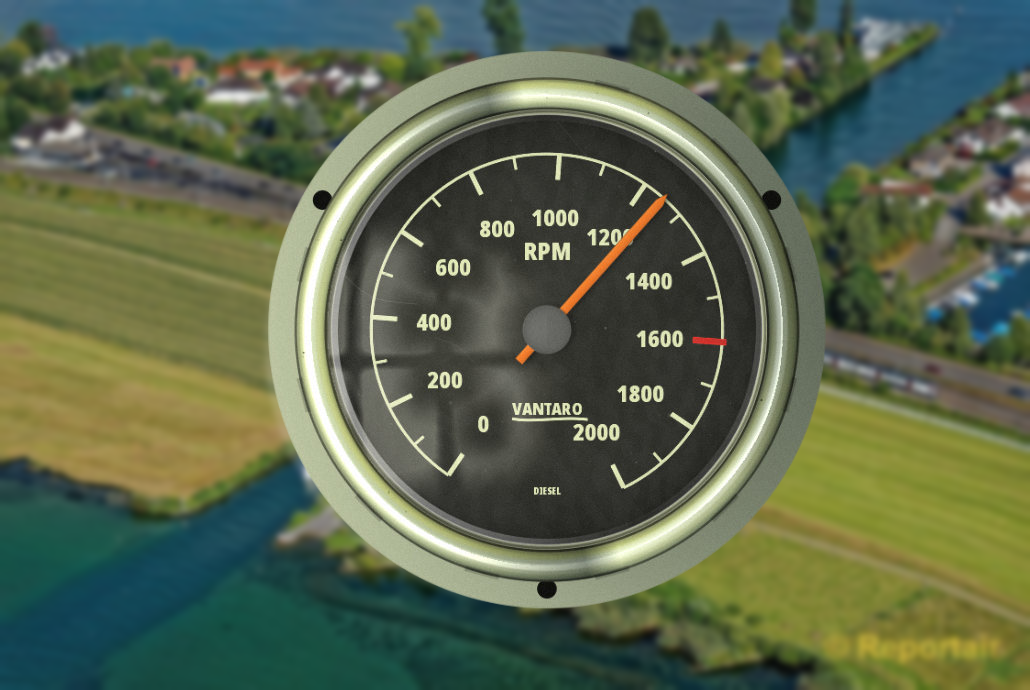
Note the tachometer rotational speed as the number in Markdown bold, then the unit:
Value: **1250** rpm
